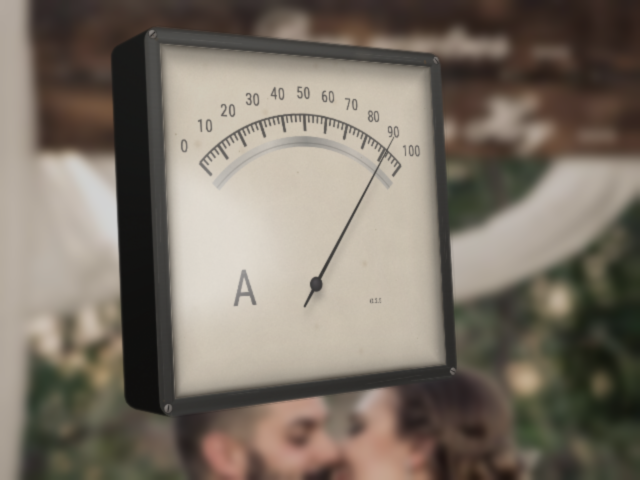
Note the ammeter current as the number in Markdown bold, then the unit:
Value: **90** A
